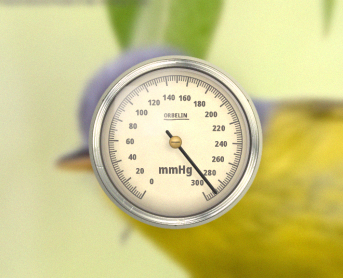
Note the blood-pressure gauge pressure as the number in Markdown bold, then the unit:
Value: **290** mmHg
